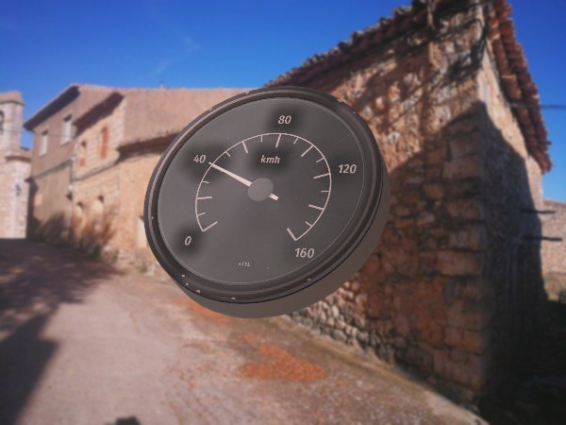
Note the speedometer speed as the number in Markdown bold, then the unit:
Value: **40** km/h
